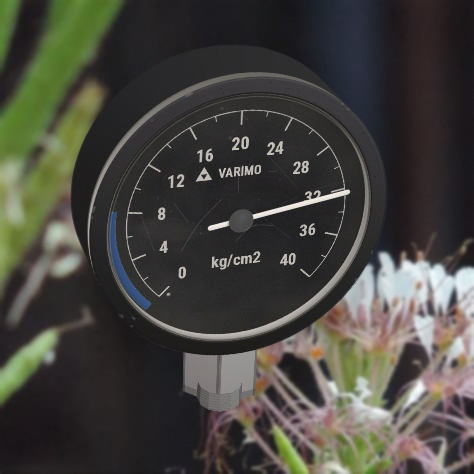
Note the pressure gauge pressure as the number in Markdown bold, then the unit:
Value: **32** kg/cm²
